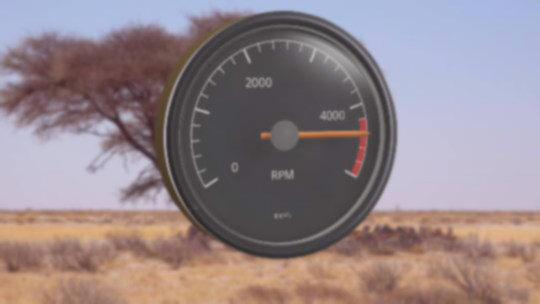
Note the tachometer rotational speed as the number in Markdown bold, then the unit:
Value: **4400** rpm
